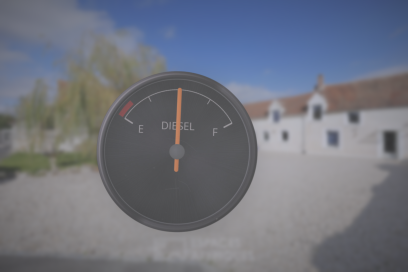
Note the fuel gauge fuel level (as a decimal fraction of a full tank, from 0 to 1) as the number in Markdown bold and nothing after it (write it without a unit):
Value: **0.5**
